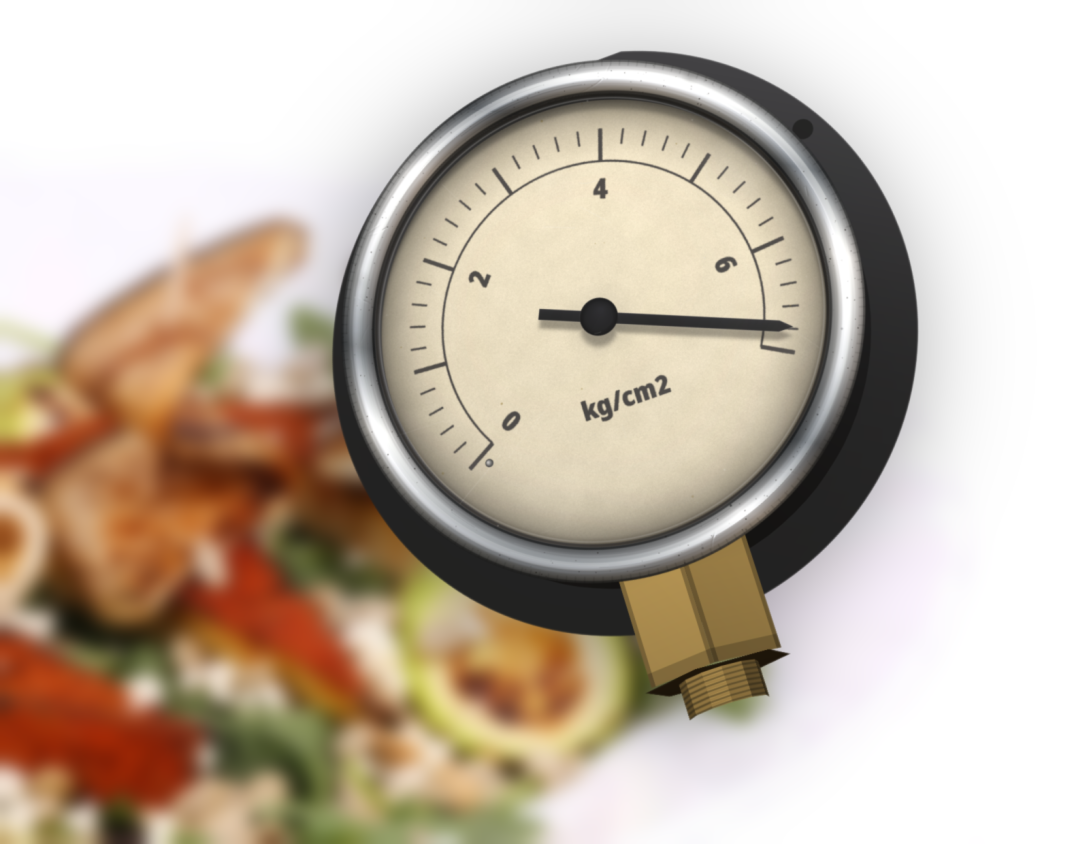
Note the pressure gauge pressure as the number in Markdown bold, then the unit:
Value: **6.8** kg/cm²
